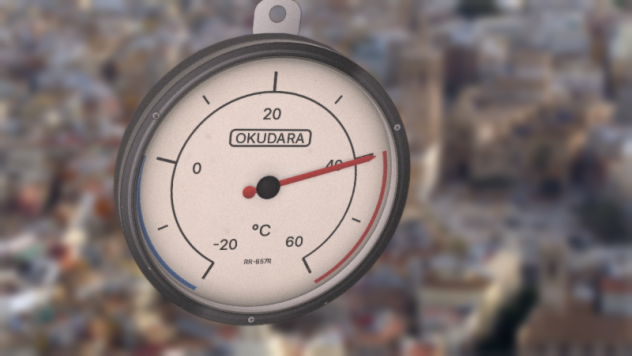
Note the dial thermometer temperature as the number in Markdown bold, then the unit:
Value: **40** °C
